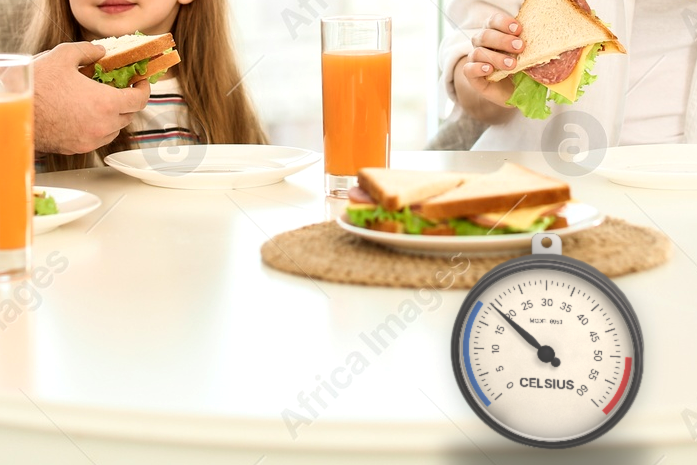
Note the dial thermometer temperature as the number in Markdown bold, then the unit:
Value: **19** °C
